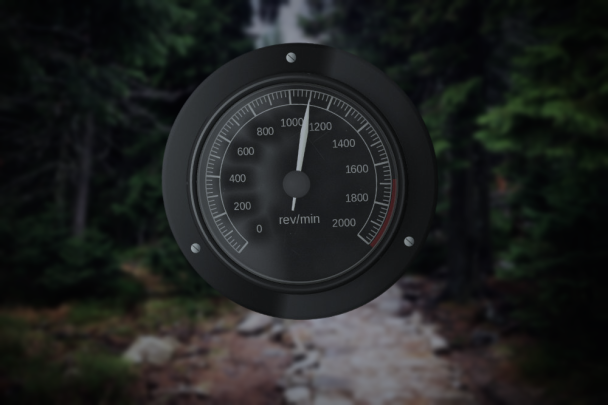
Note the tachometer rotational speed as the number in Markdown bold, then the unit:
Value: **1100** rpm
